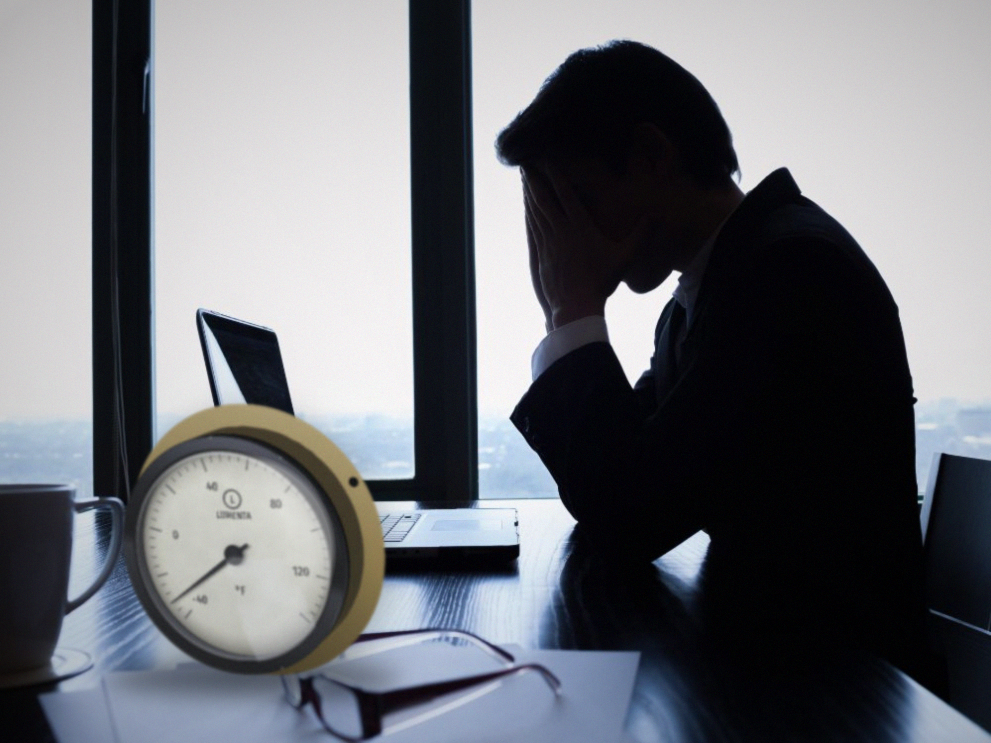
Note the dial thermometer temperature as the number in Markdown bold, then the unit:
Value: **-32** °F
